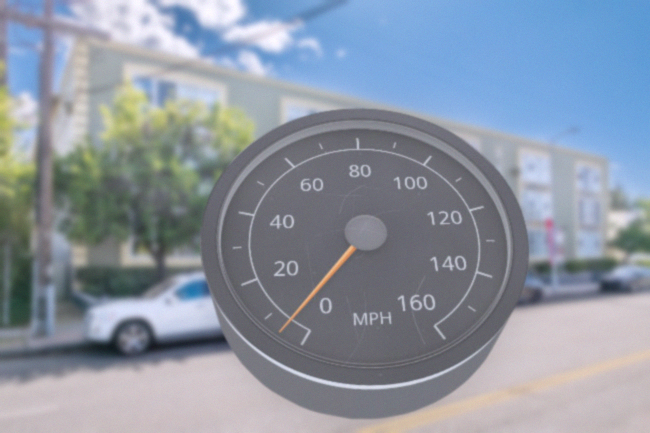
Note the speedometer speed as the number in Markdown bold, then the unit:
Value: **5** mph
